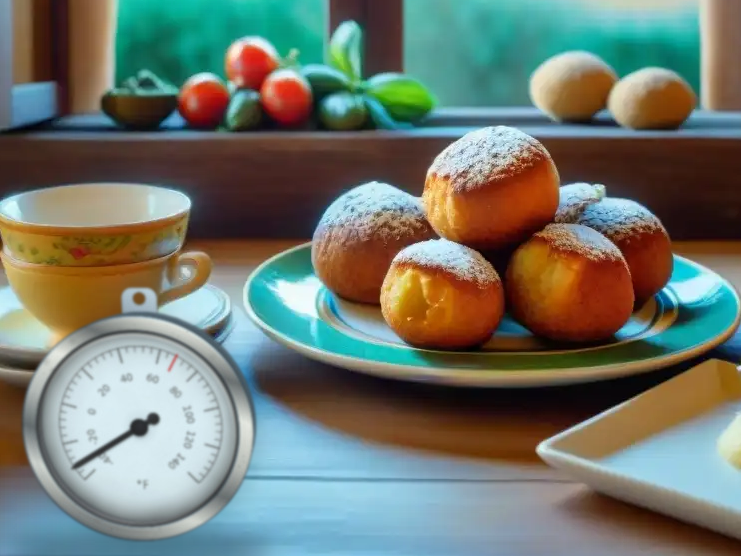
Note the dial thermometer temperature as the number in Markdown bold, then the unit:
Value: **-32** °F
